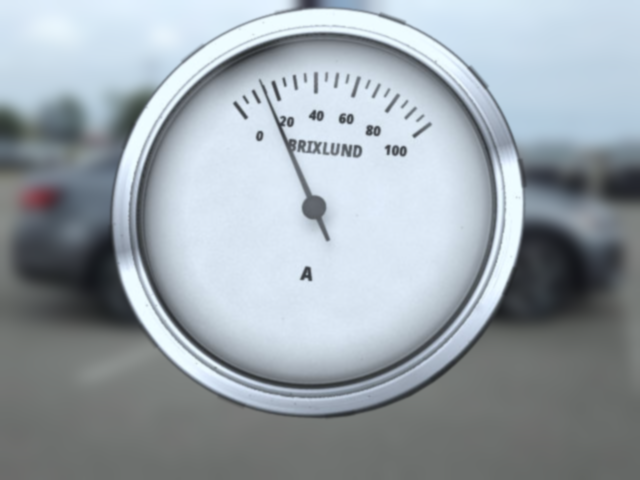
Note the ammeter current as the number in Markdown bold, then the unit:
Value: **15** A
